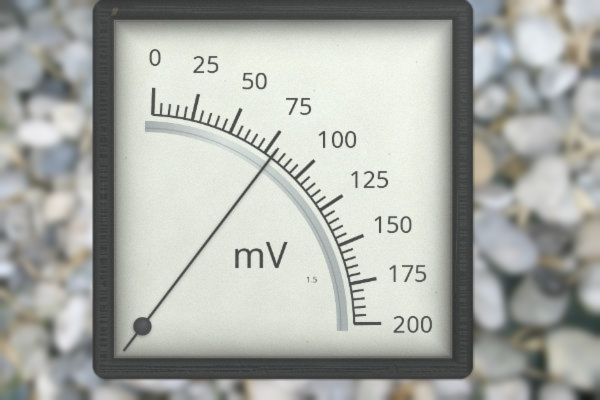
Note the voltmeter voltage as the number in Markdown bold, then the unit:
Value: **80** mV
